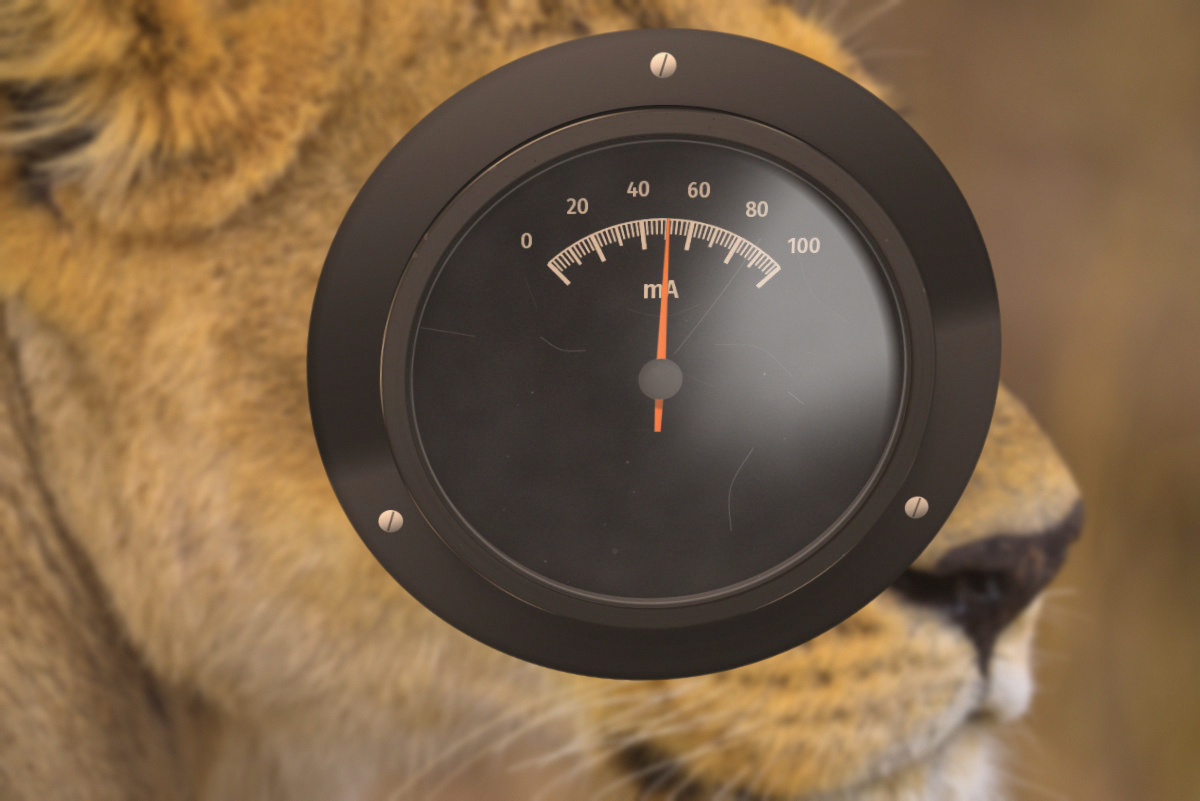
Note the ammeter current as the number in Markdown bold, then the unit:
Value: **50** mA
